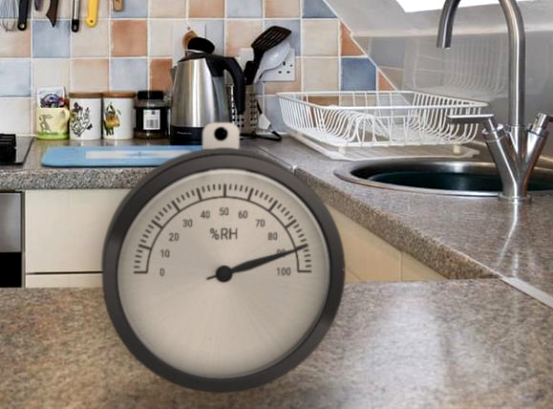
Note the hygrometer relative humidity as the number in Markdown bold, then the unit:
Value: **90** %
